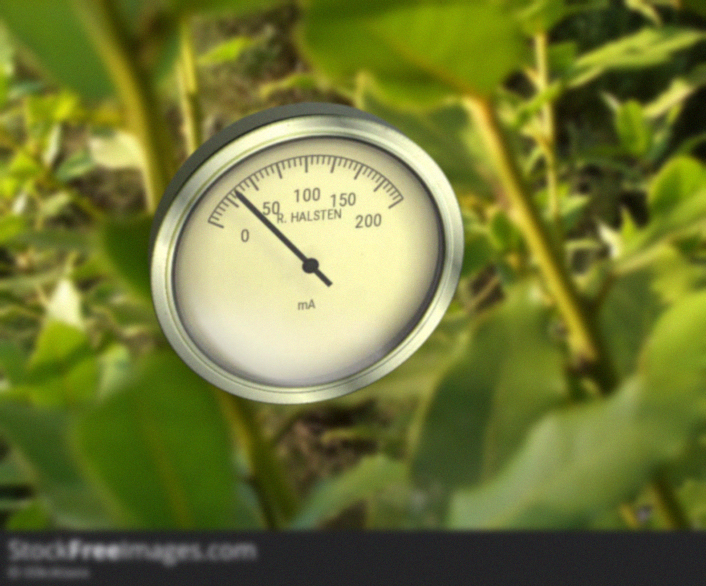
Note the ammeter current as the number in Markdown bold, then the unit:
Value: **35** mA
